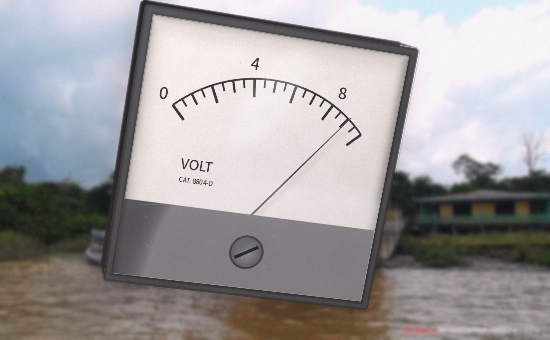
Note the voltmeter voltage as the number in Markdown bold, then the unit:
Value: **9** V
